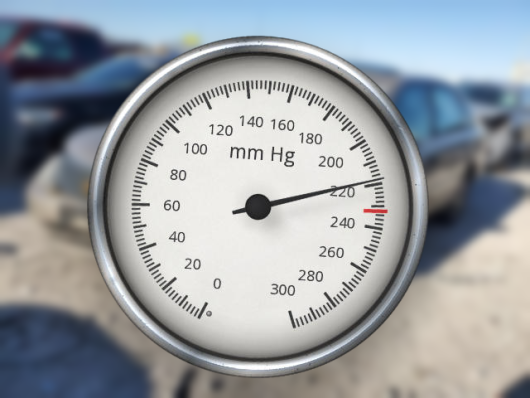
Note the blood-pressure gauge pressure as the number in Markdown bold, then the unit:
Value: **218** mmHg
